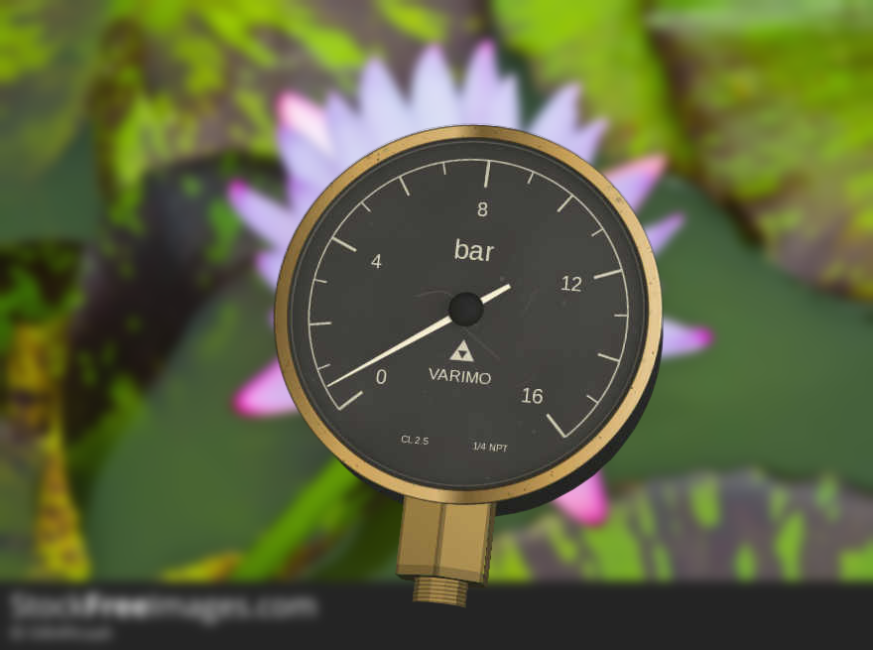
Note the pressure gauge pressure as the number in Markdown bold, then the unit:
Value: **0.5** bar
